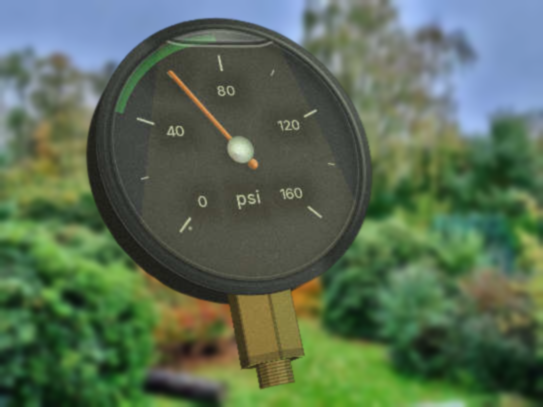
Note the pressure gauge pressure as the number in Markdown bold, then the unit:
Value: **60** psi
